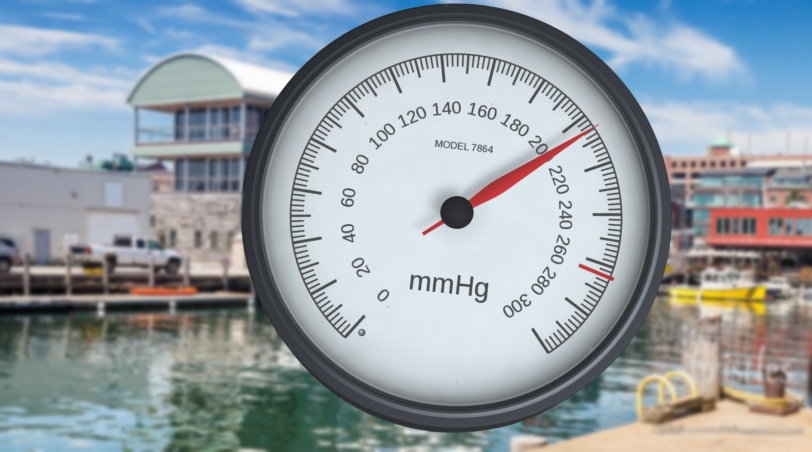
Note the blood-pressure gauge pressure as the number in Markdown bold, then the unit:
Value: **206** mmHg
